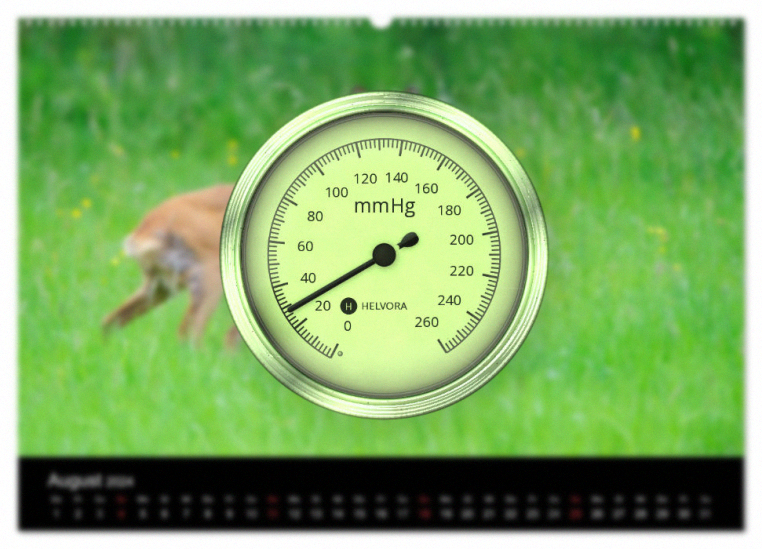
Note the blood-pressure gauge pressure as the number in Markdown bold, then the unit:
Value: **28** mmHg
